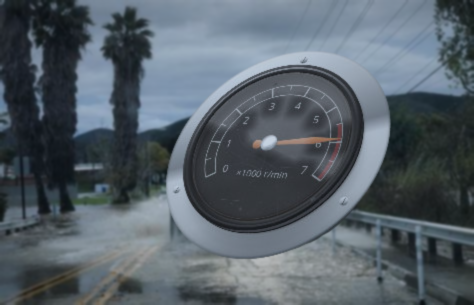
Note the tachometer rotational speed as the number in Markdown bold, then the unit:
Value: **6000** rpm
